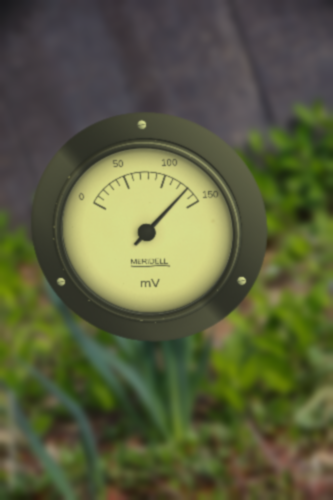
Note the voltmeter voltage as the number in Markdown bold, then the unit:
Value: **130** mV
